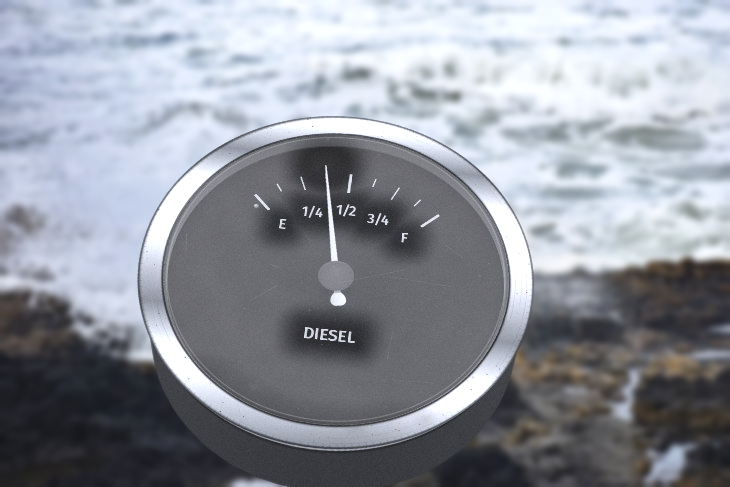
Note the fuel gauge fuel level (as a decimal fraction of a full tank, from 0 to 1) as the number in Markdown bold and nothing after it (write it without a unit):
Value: **0.375**
